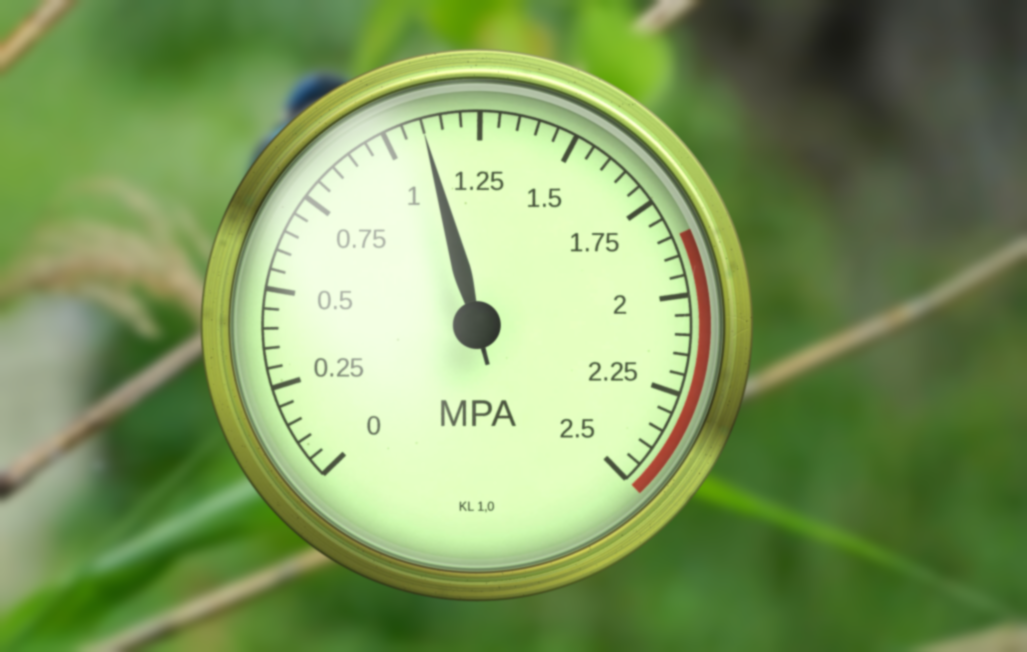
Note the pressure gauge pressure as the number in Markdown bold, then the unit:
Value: **1.1** MPa
